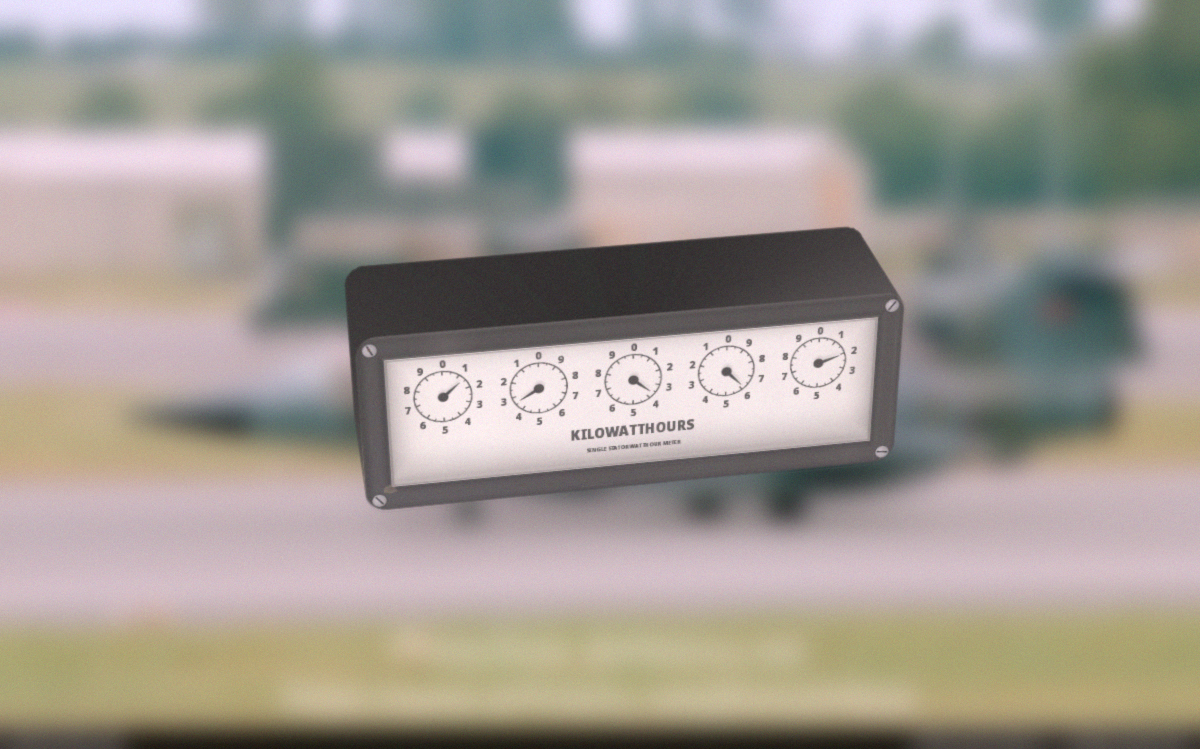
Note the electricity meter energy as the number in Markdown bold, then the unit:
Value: **13362** kWh
